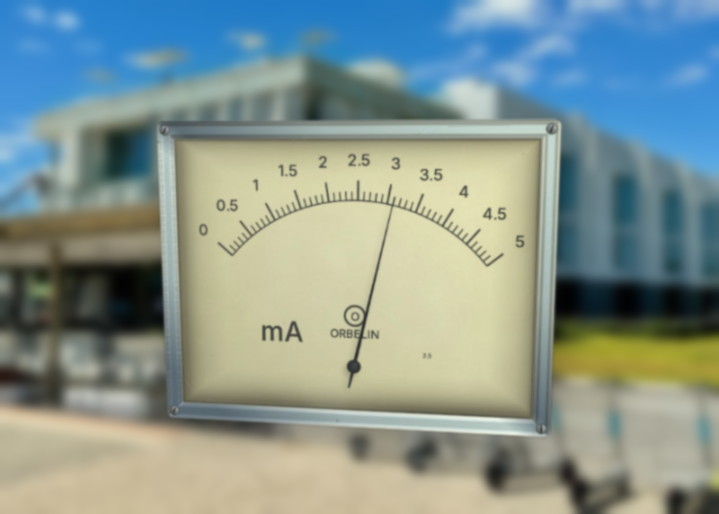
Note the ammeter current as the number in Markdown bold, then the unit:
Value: **3.1** mA
